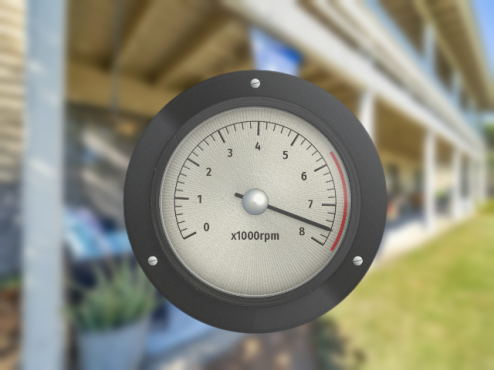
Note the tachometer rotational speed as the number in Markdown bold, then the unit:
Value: **7600** rpm
